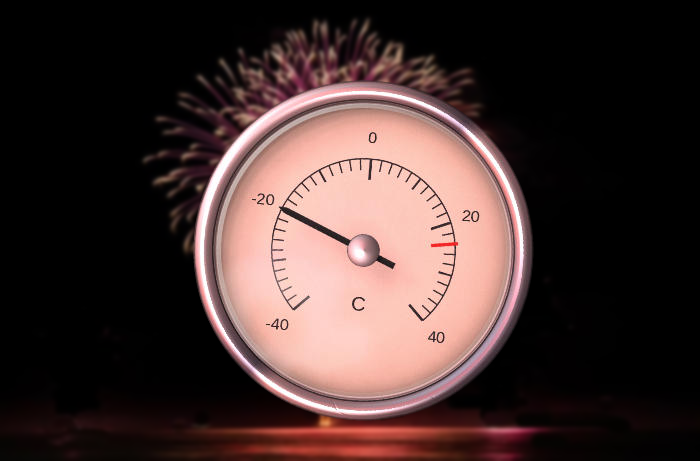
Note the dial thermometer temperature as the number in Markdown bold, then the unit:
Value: **-20** °C
